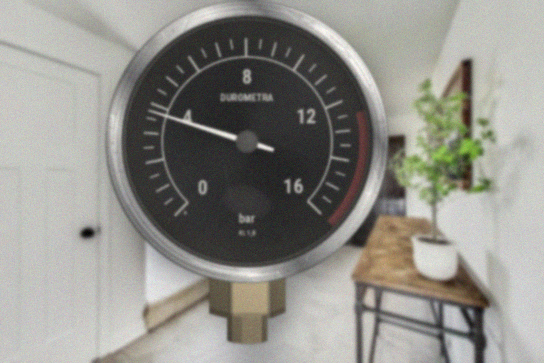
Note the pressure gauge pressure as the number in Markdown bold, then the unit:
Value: **3.75** bar
